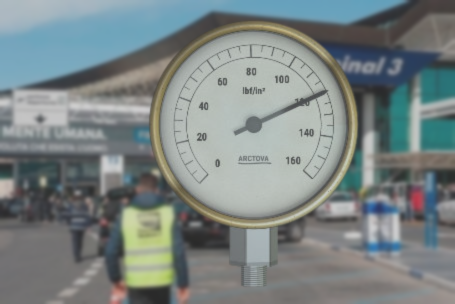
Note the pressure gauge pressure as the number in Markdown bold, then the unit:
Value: **120** psi
